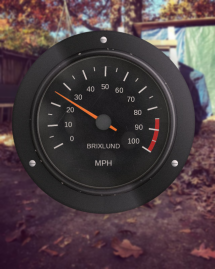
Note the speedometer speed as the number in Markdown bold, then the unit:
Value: **25** mph
